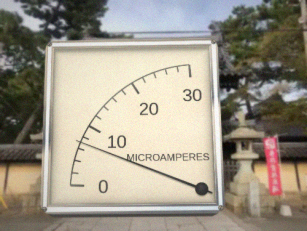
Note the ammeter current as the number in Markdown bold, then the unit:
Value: **7** µA
